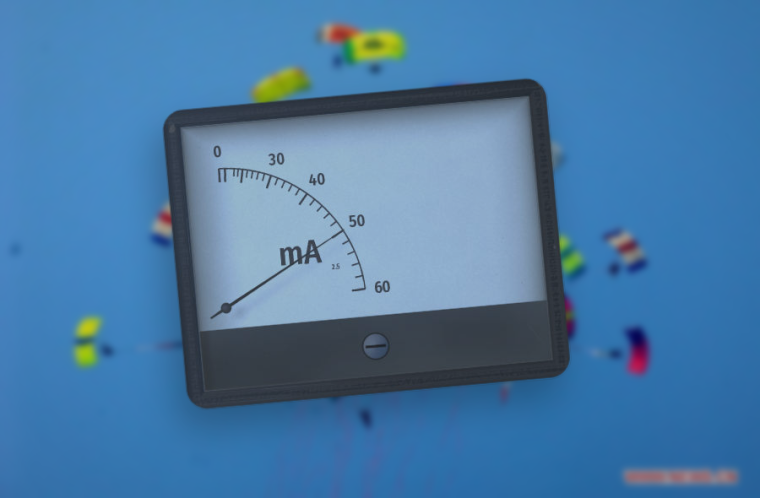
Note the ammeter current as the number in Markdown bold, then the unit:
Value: **50** mA
